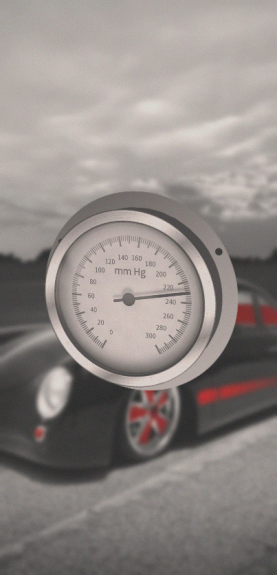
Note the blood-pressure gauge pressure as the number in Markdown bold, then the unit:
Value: **230** mmHg
